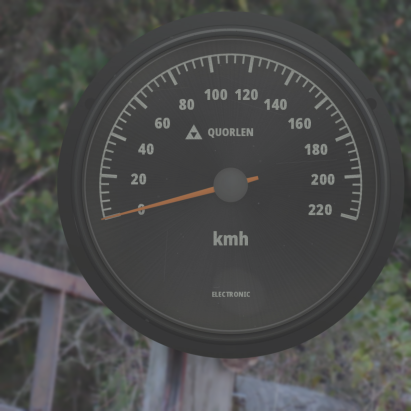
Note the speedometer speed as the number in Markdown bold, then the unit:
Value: **0** km/h
